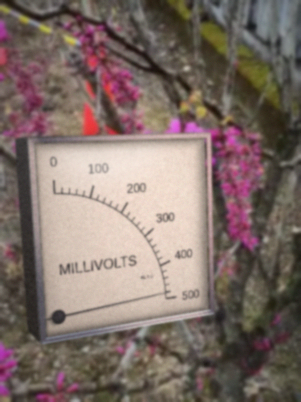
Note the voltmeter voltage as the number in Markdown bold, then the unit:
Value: **480** mV
